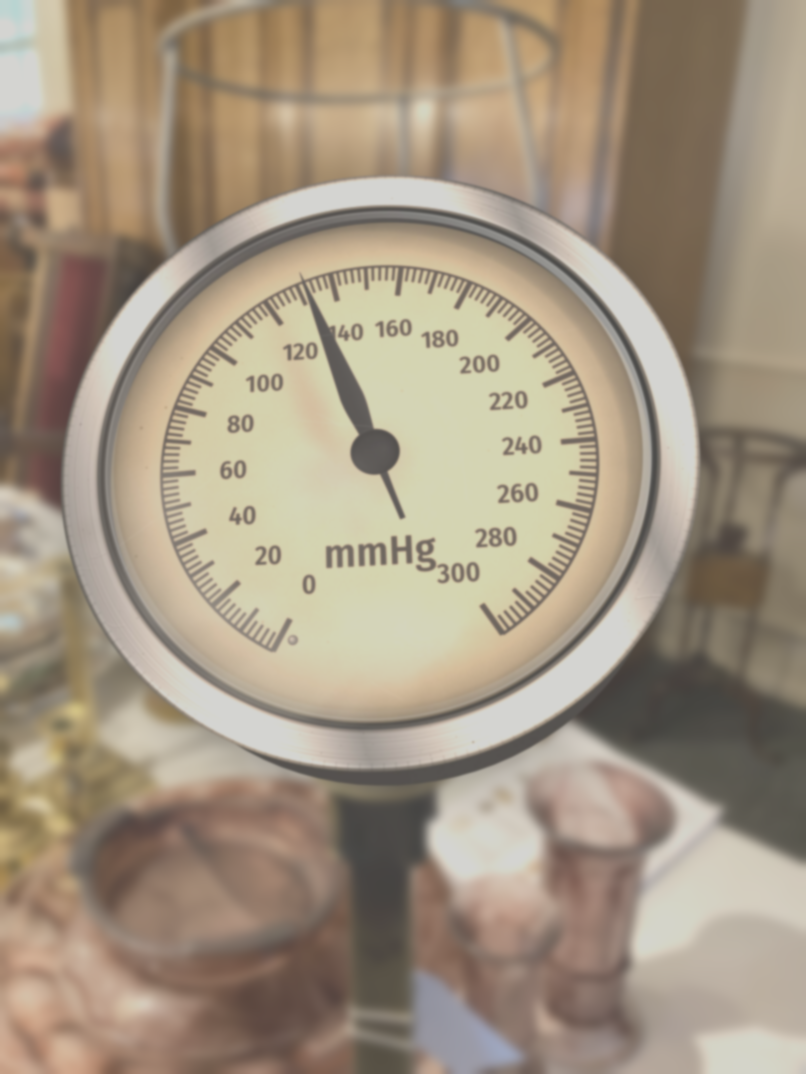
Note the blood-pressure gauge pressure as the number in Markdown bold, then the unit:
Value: **132** mmHg
